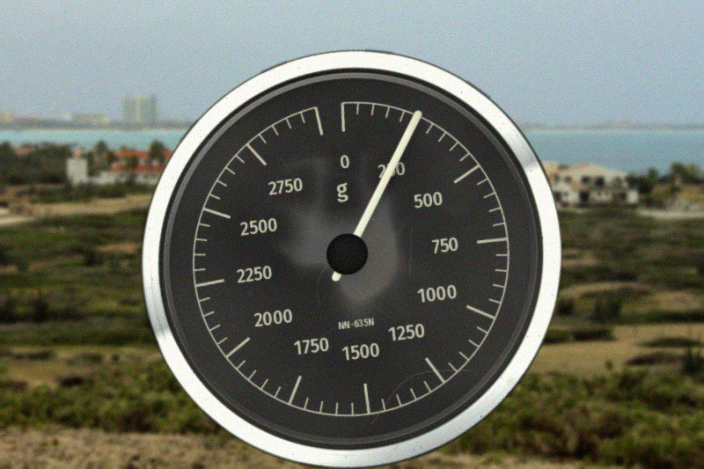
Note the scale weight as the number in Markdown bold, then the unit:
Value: **250** g
